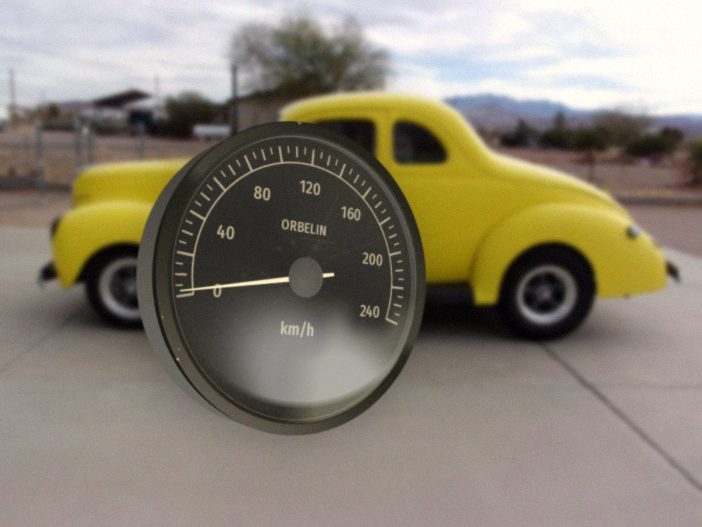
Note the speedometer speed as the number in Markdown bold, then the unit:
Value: **2.5** km/h
